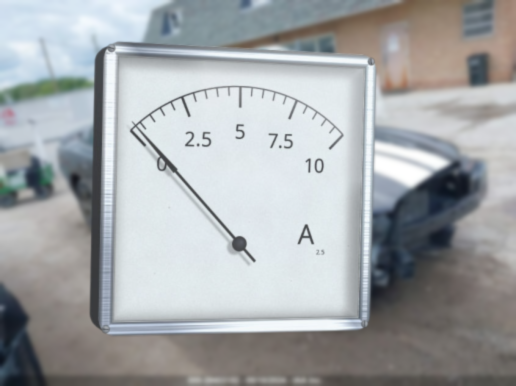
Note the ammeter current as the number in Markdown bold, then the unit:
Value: **0.25** A
